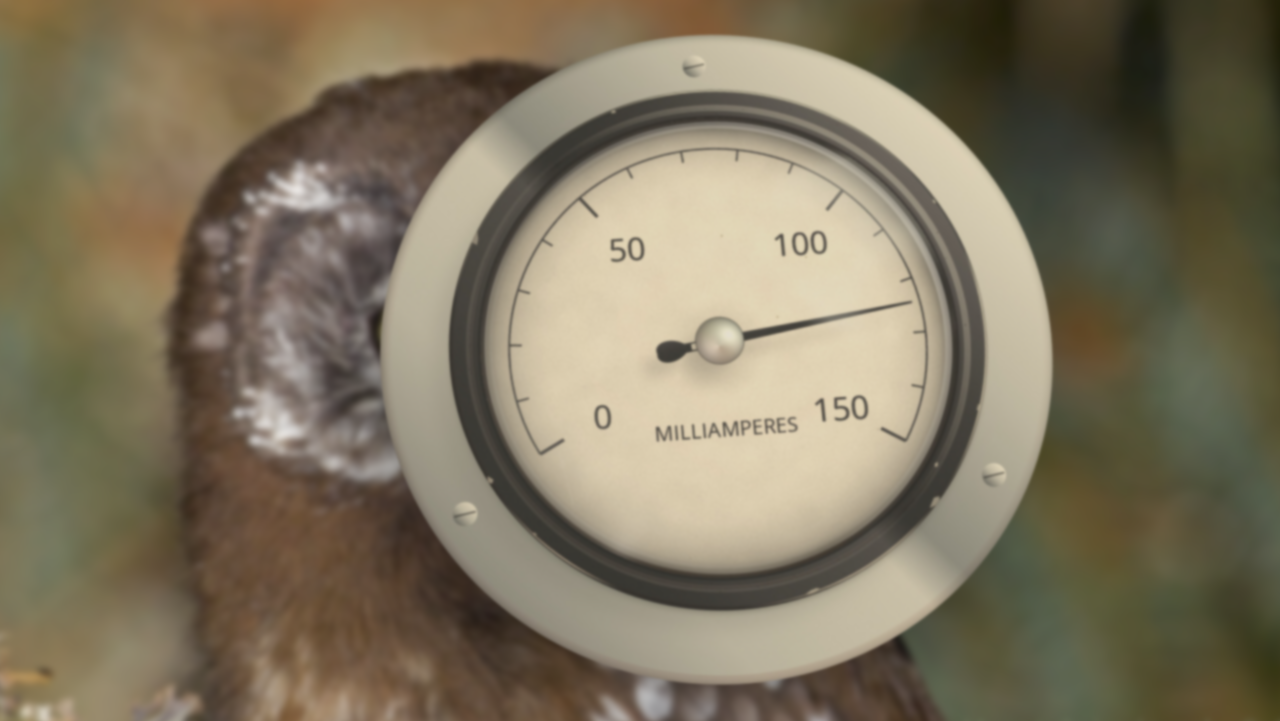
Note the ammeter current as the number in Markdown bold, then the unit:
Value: **125** mA
